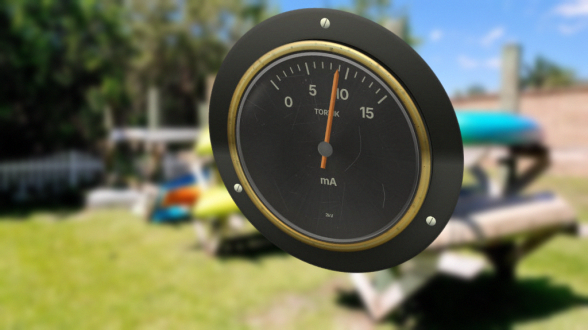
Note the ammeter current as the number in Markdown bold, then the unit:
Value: **9** mA
